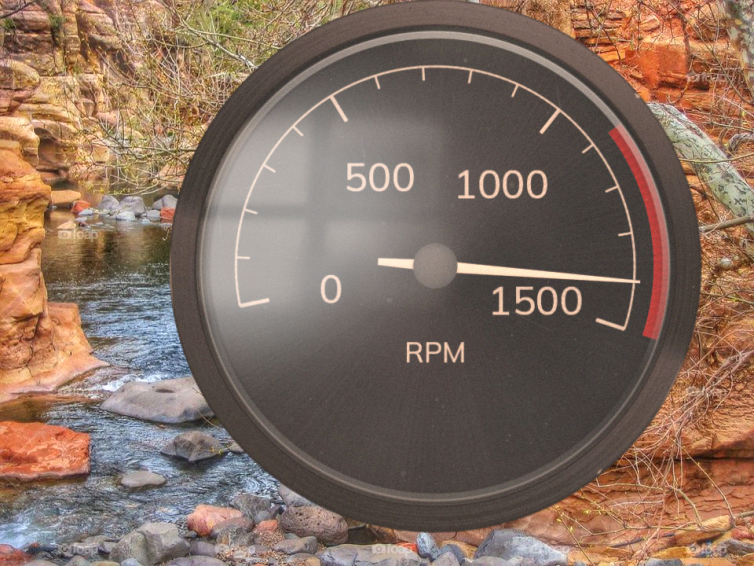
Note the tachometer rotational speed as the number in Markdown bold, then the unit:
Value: **1400** rpm
